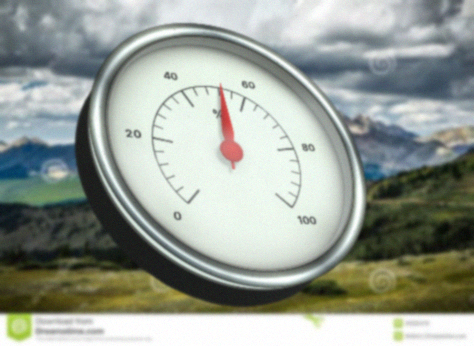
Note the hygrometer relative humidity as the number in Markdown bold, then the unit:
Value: **52** %
